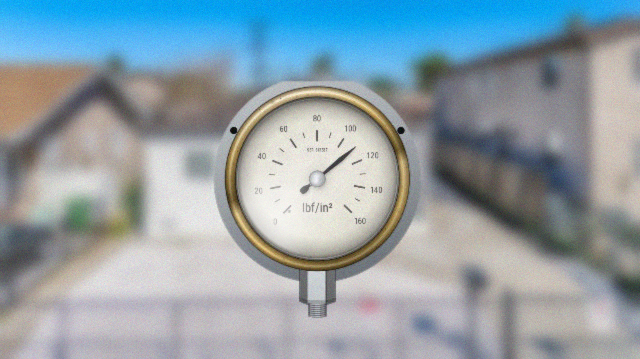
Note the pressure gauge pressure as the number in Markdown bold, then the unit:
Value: **110** psi
